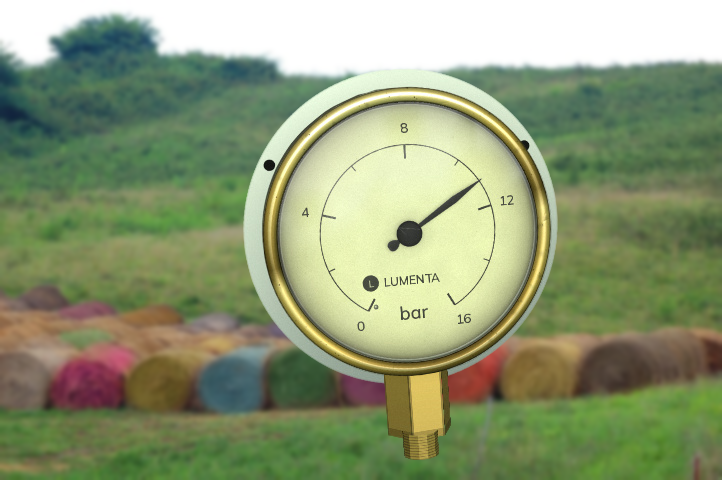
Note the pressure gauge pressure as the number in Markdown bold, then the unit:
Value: **11** bar
